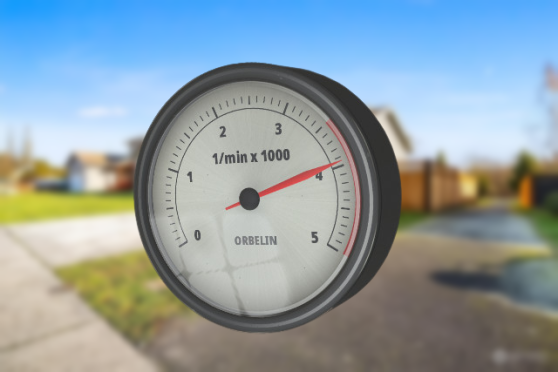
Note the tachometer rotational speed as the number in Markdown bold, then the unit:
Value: **3950** rpm
